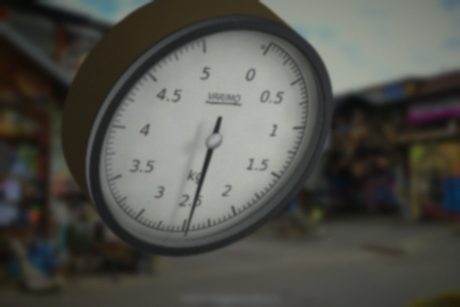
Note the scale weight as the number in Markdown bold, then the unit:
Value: **2.5** kg
